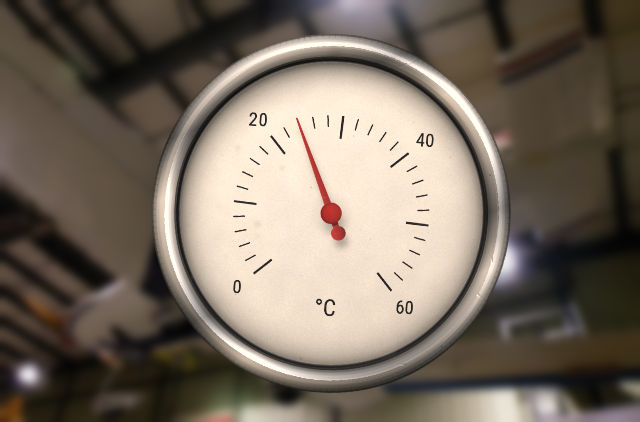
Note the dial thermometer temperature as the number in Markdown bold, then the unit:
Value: **24** °C
